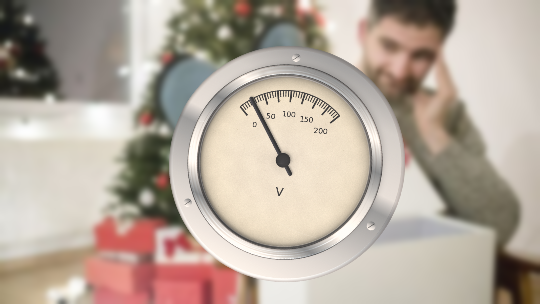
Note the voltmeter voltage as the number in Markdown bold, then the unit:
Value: **25** V
